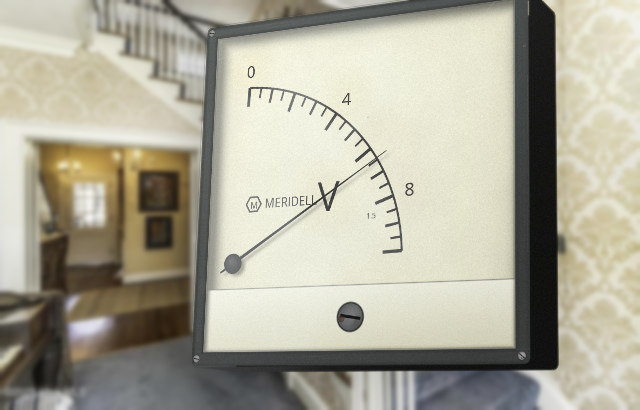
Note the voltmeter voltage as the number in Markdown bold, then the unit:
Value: **6.5** V
